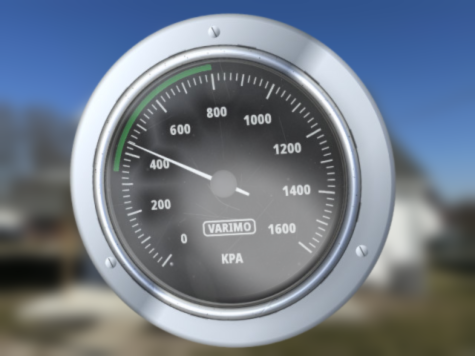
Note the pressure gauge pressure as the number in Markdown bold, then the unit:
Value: **440** kPa
